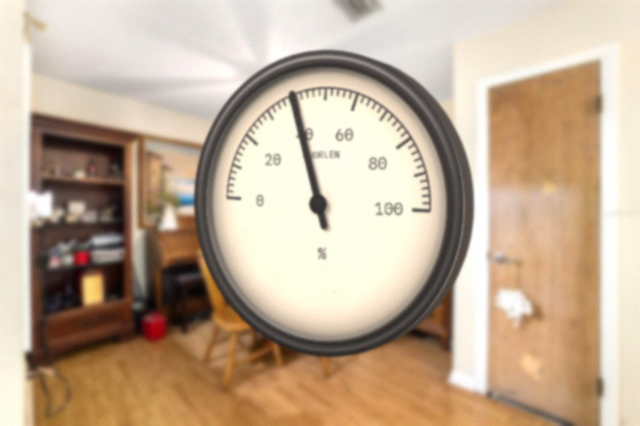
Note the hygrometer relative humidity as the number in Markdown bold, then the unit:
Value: **40** %
